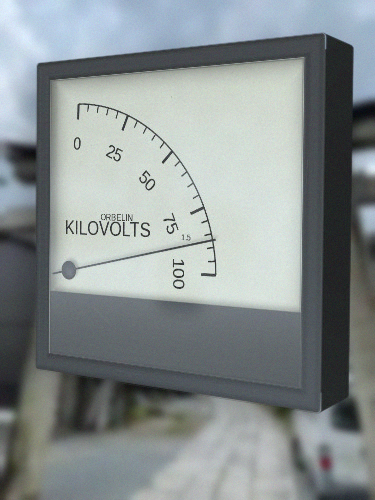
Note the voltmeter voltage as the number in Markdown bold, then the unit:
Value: **87.5** kV
